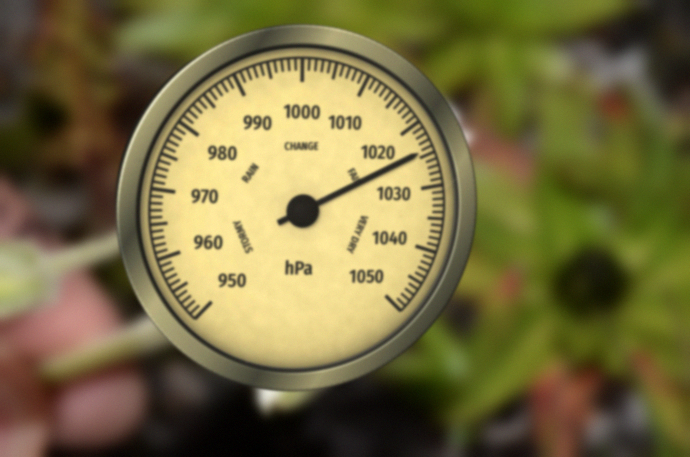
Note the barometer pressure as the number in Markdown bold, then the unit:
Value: **1024** hPa
